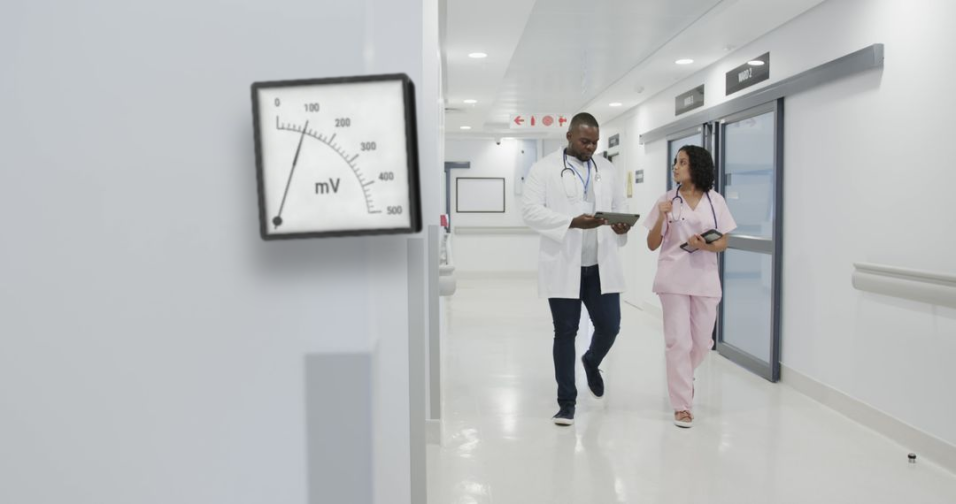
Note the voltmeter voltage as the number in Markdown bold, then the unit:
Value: **100** mV
